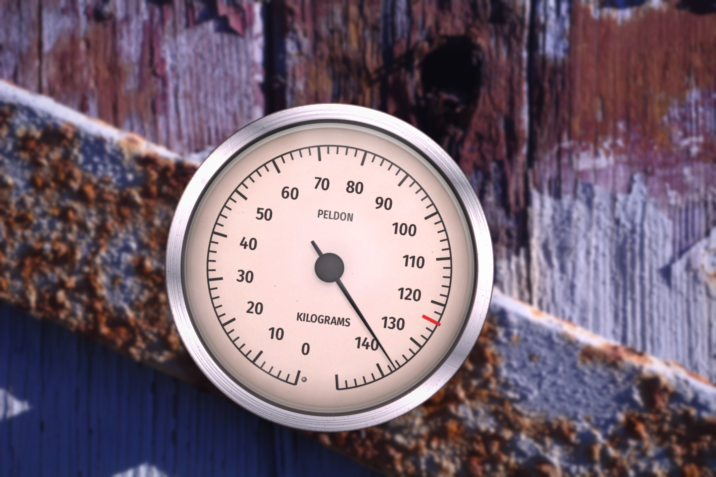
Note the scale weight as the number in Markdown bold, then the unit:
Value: **137** kg
